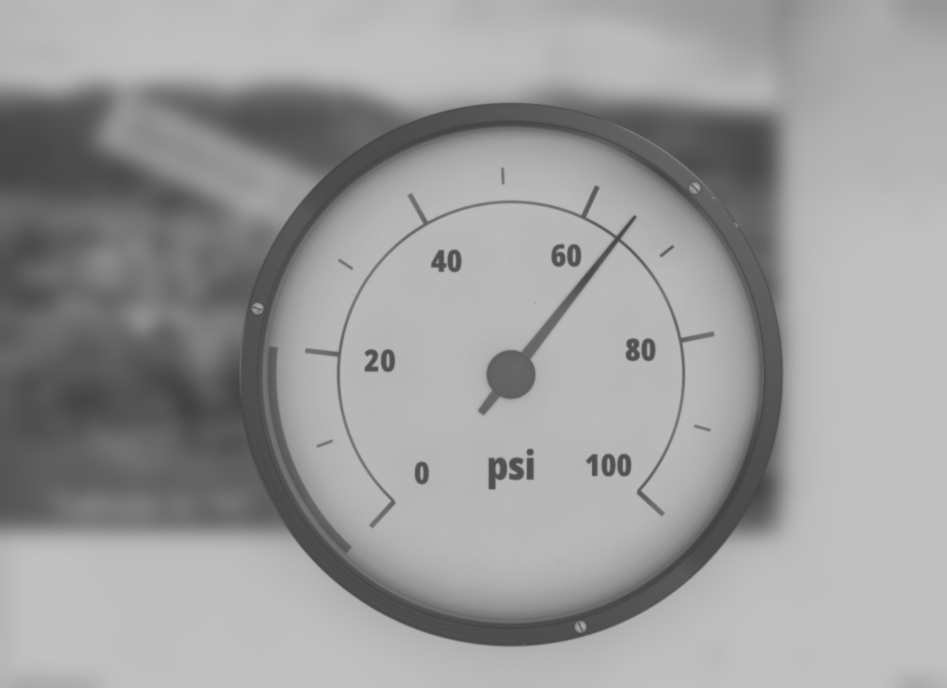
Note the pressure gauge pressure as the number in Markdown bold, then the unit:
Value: **65** psi
